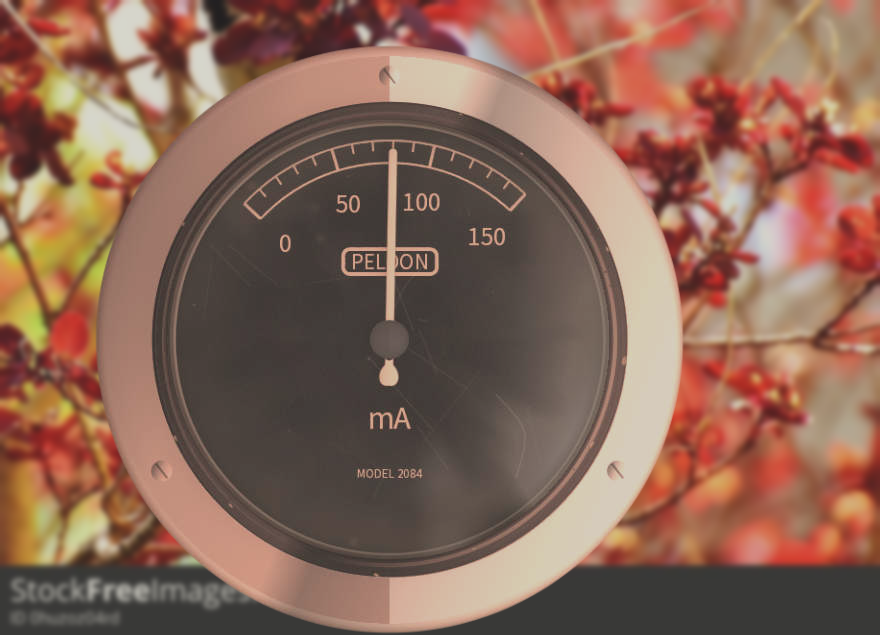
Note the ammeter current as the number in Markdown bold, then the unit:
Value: **80** mA
